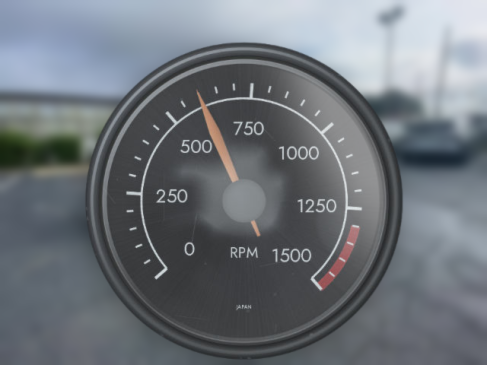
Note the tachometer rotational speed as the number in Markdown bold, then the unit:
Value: **600** rpm
